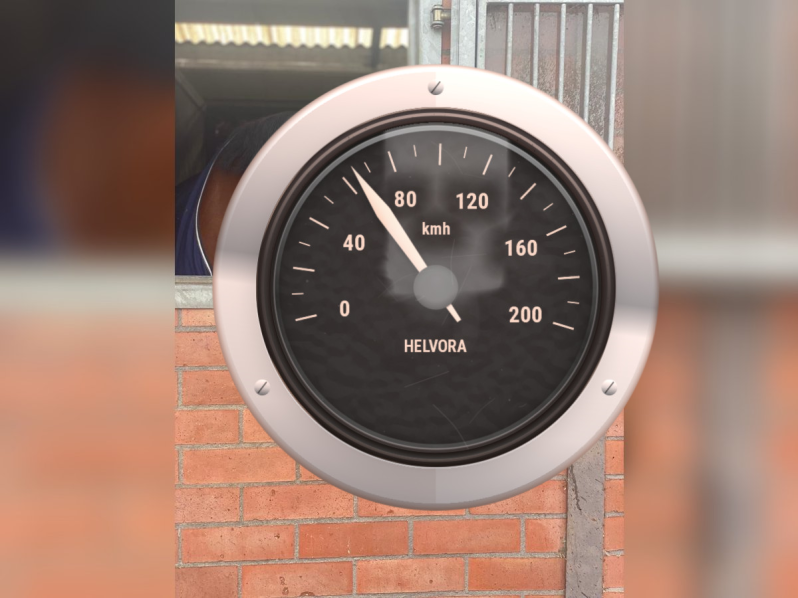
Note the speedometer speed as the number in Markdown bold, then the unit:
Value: **65** km/h
